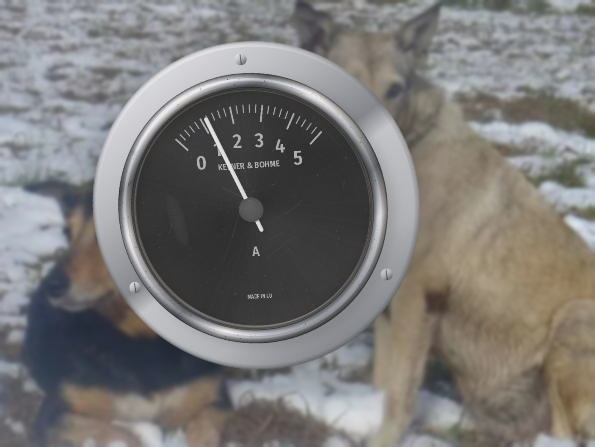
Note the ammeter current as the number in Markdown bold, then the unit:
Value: **1.2** A
